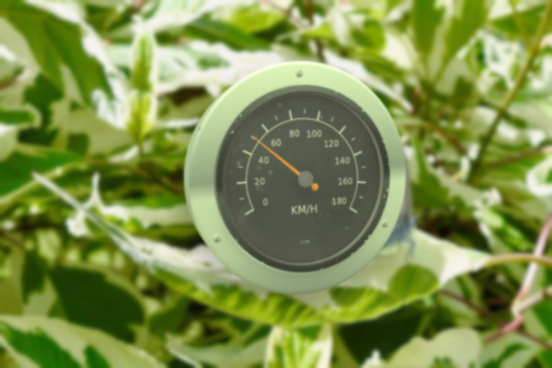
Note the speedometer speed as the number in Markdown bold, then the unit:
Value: **50** km/h
